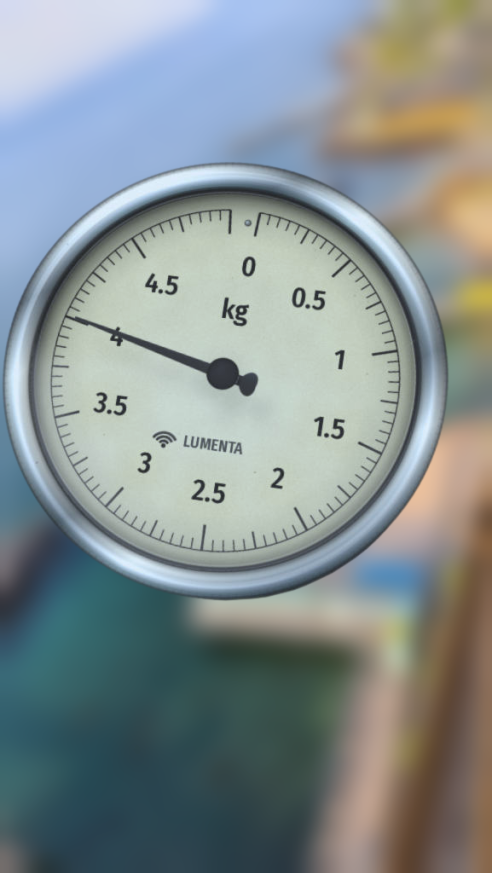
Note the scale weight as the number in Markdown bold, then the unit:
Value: **4** kg
